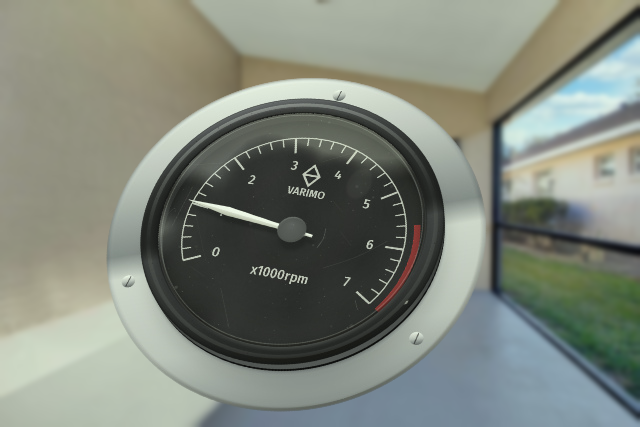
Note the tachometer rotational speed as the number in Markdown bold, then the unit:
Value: **1000** rpm
